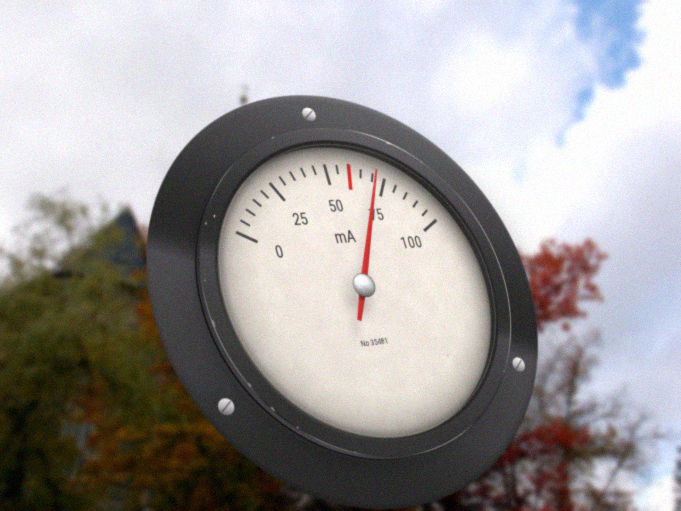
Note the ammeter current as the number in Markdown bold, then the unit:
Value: **70** mA
